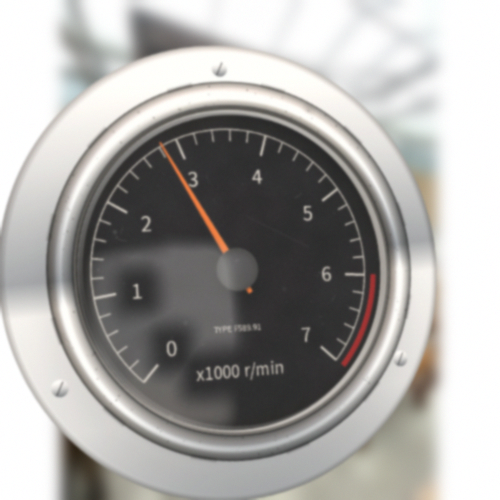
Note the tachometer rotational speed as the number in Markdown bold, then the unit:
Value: **2800** rpm
